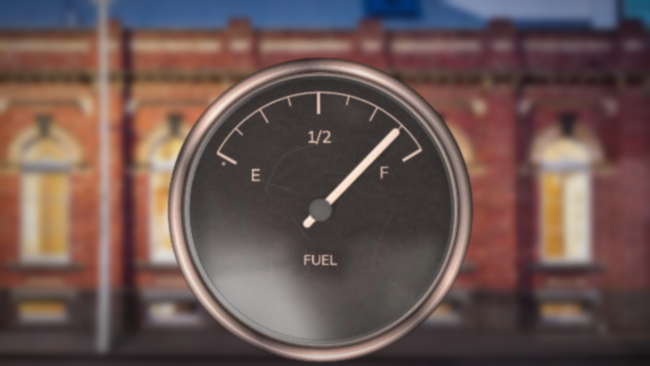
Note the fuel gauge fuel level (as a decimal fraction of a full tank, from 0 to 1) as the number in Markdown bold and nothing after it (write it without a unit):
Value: **0.875**
